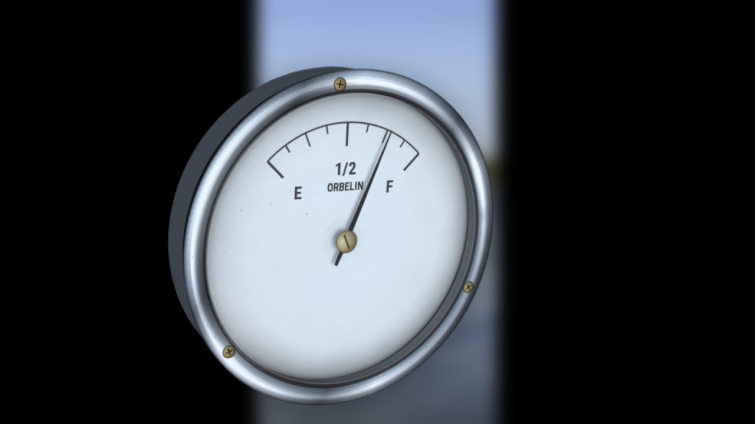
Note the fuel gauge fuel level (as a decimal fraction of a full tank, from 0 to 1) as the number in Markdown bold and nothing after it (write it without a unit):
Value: **0.75**
